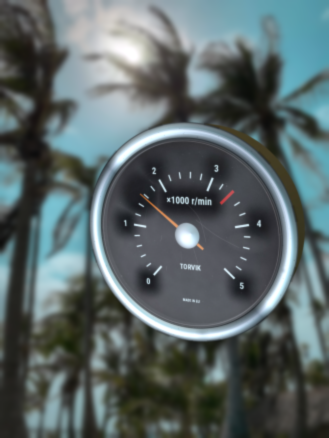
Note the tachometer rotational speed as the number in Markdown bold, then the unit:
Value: **1600** rpm
